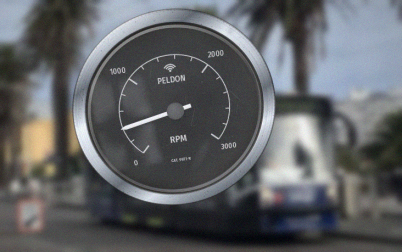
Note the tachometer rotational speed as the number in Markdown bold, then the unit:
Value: **400** rpm
